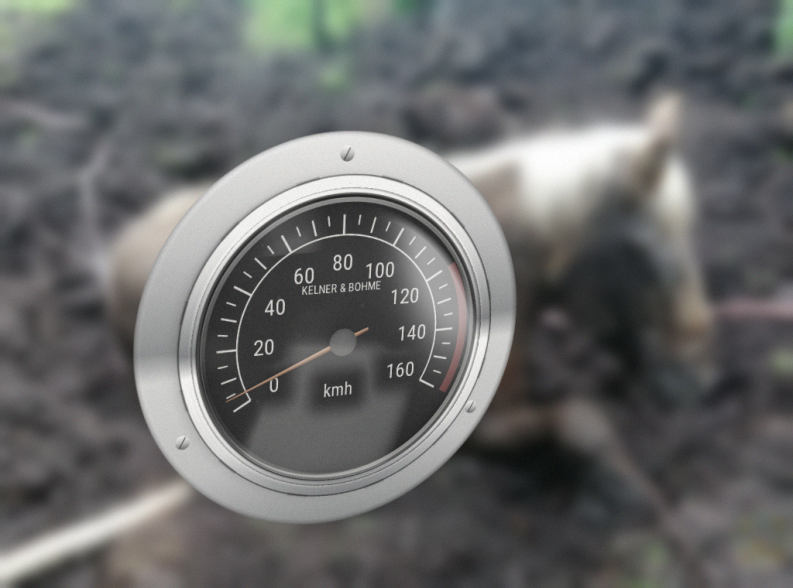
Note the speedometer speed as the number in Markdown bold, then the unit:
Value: **5** km/h
